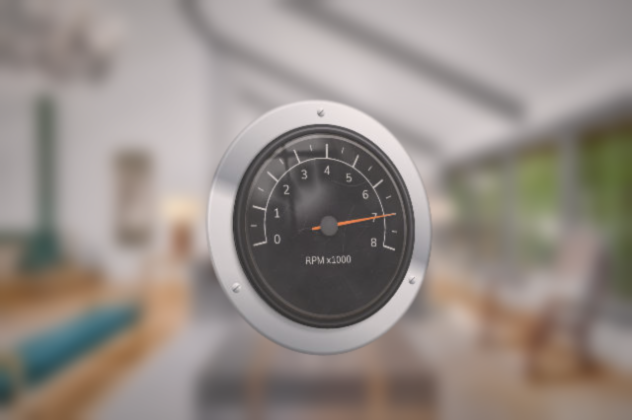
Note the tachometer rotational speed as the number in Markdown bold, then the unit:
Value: **7000** rpm
